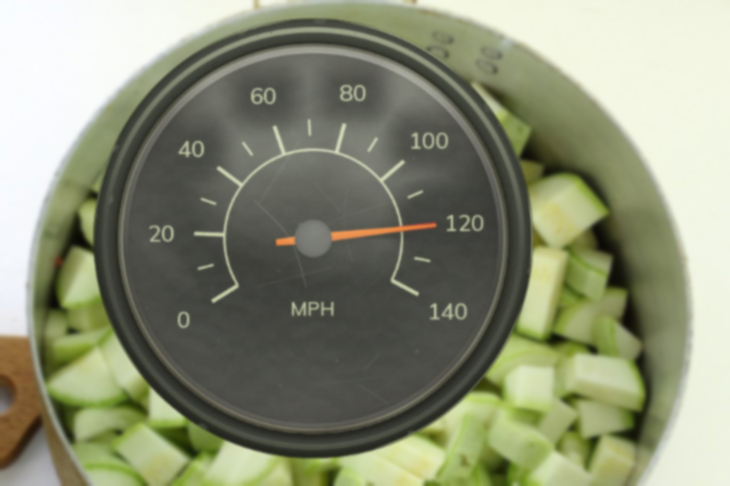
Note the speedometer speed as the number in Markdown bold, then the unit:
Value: **120** mph
